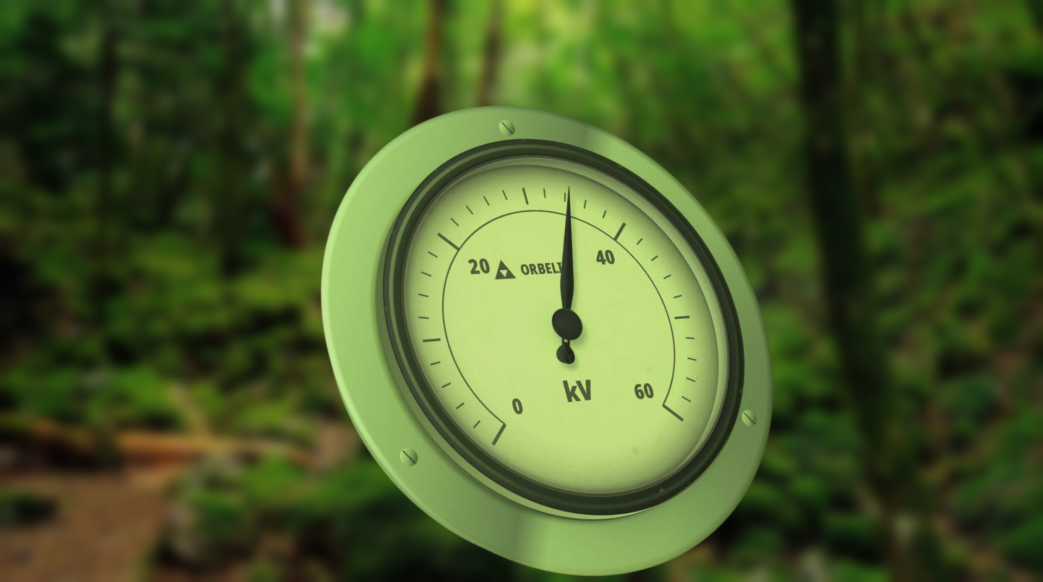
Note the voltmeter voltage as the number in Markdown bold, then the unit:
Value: **34** kV
